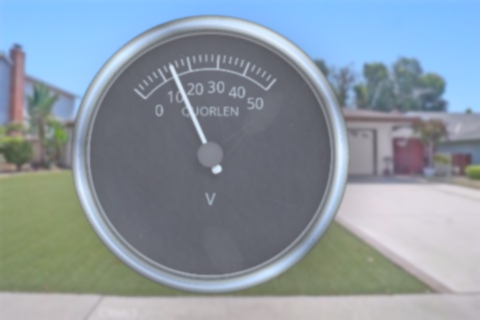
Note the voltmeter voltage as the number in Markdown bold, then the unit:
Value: **14** V
